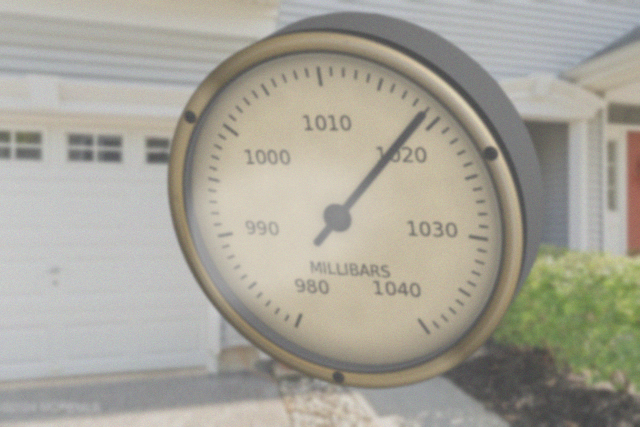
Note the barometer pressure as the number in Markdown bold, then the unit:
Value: **1019** mbar
